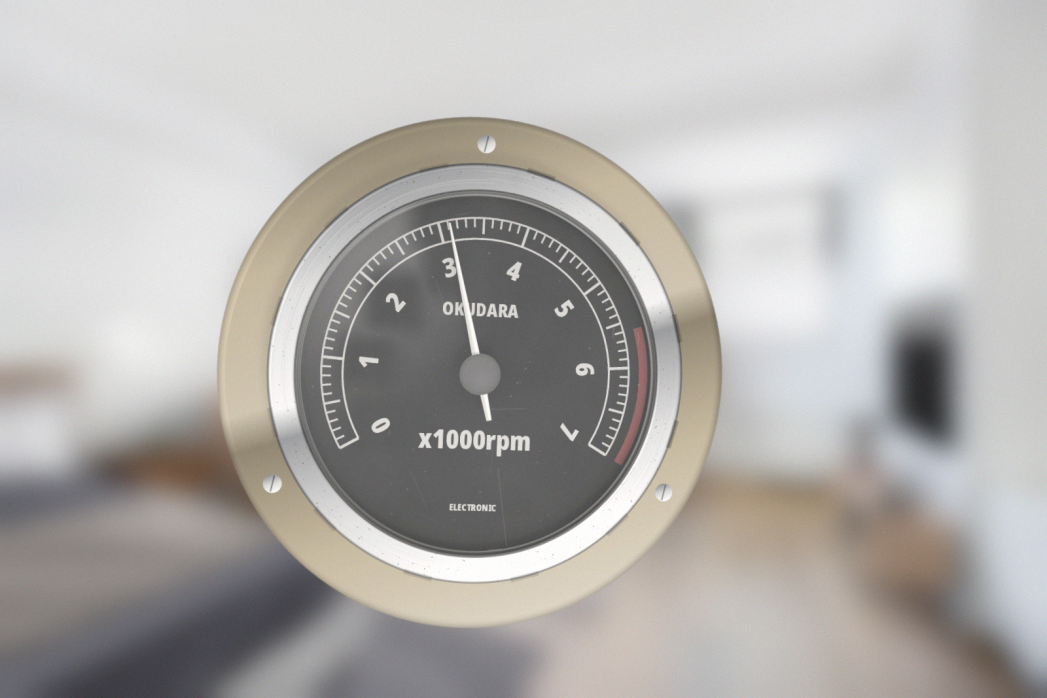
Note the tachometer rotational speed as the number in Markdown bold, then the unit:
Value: **3100** rpm
